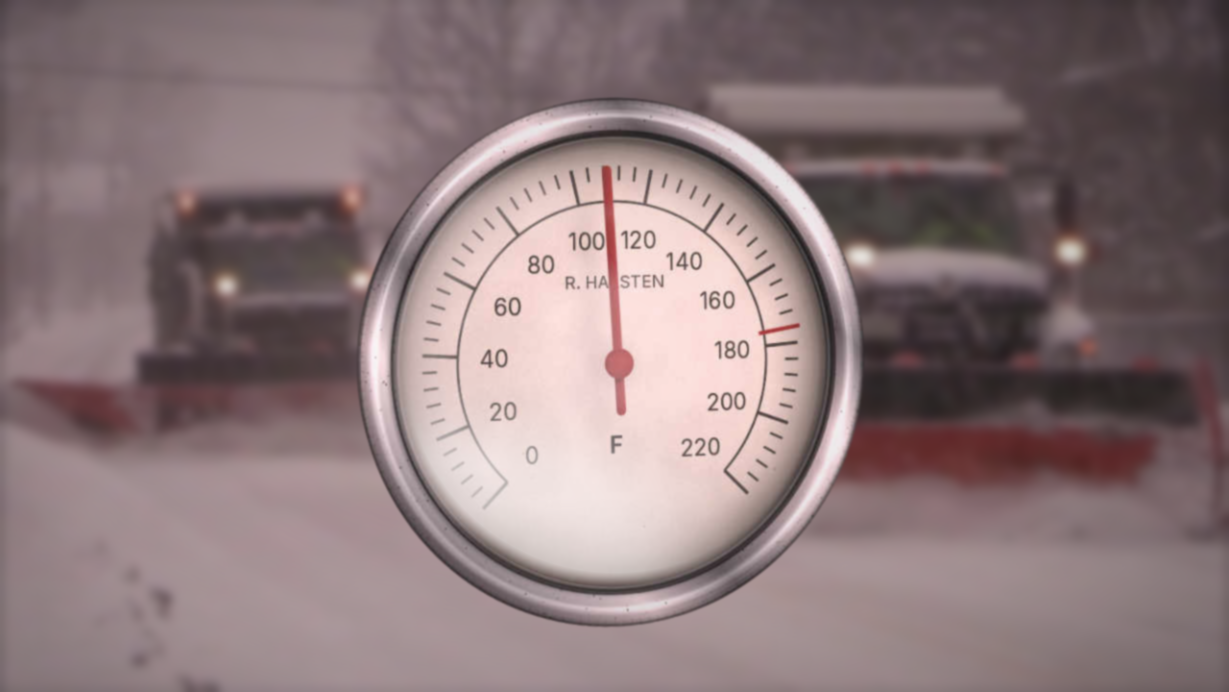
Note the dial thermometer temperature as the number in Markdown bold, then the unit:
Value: **108** °F
